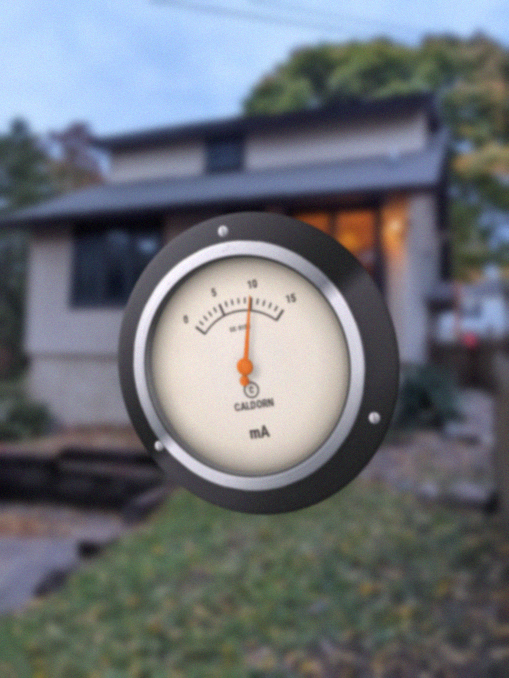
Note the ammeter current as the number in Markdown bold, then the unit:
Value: **10** mA
